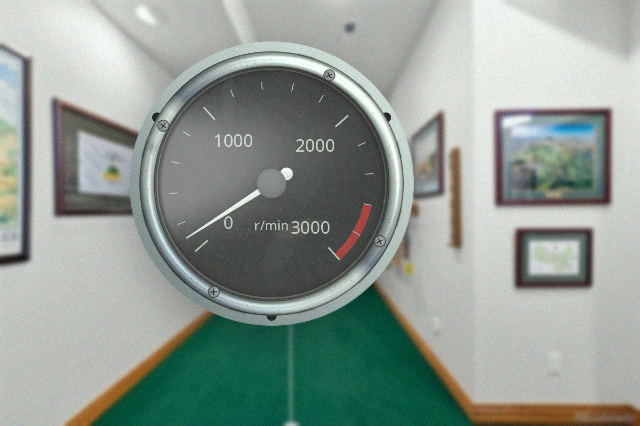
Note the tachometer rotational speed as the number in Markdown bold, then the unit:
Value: **100** rpm
